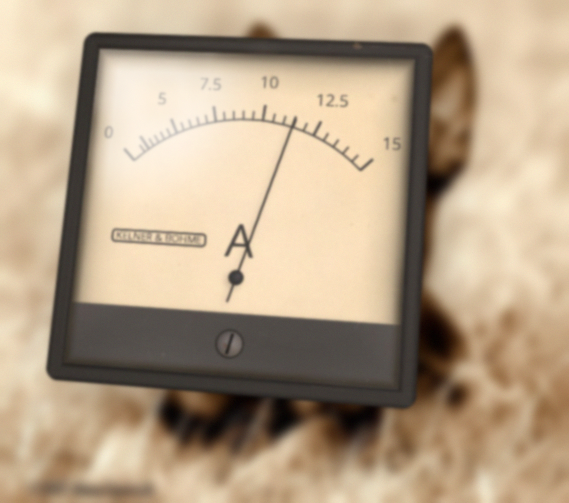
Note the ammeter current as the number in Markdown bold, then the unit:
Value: **11.5** A
